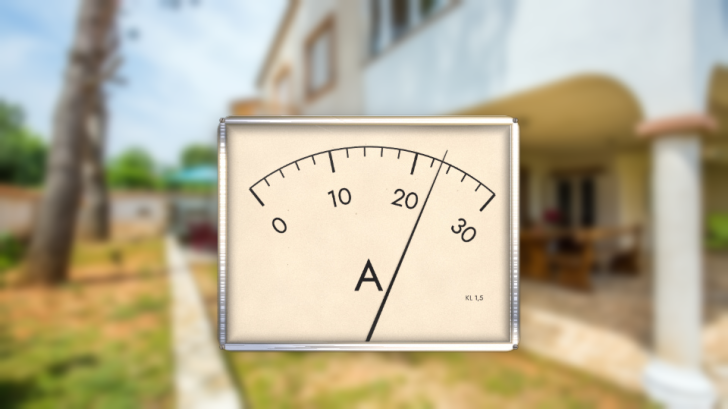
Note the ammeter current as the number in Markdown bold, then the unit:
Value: **23** A
